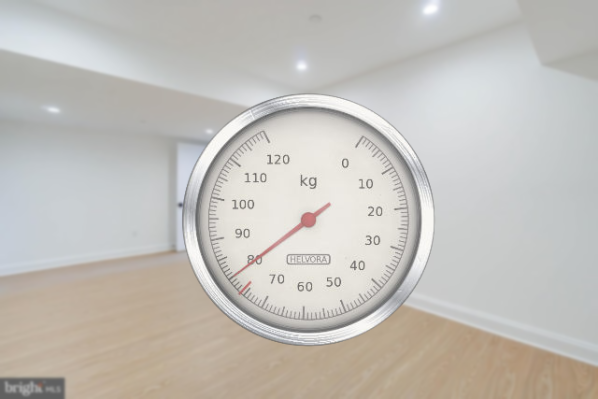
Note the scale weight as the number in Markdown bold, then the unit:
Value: **80** kg
